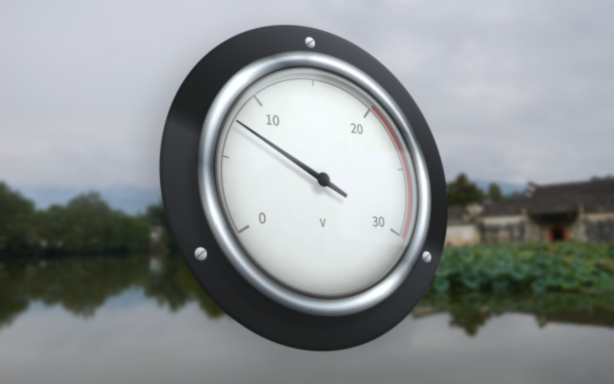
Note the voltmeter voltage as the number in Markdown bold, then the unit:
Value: **7.5** V
